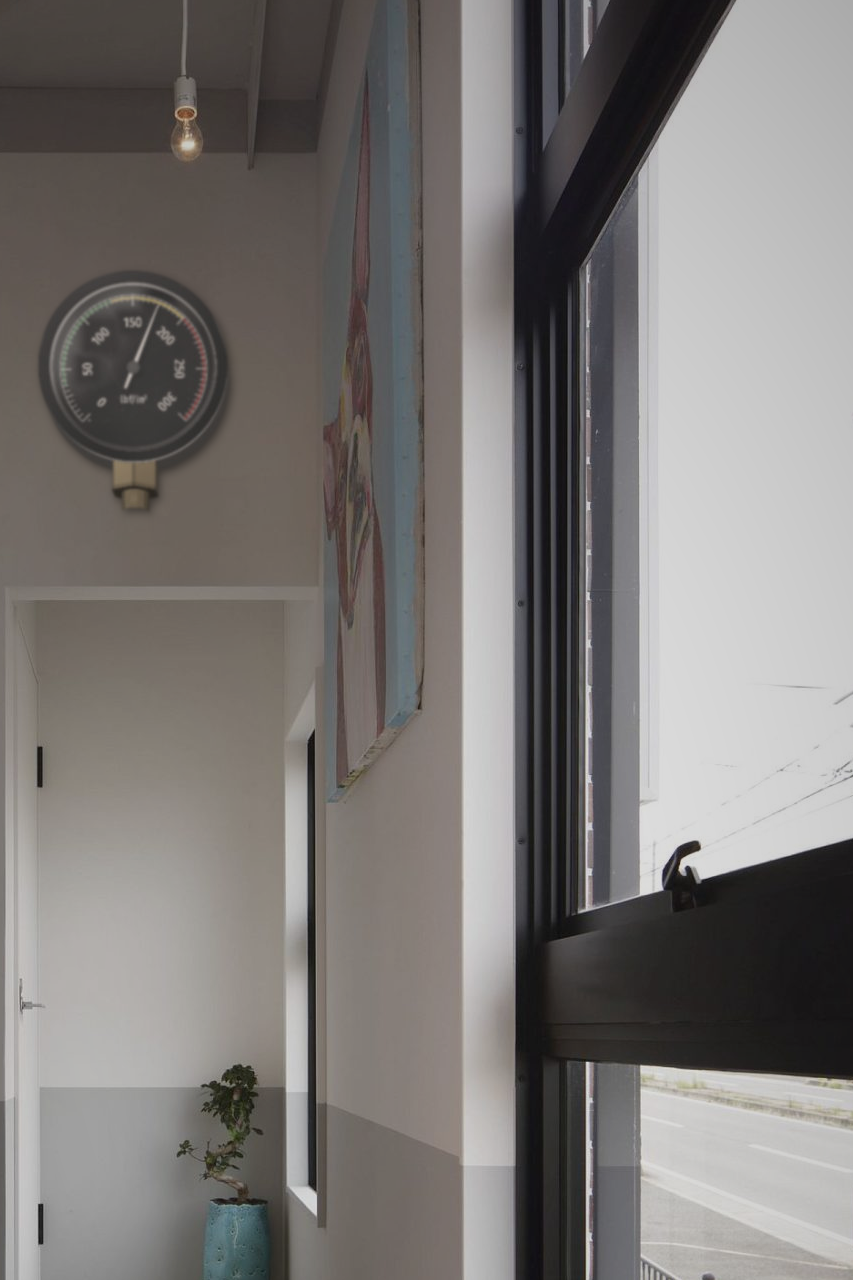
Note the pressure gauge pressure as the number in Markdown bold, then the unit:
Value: **175** psi
